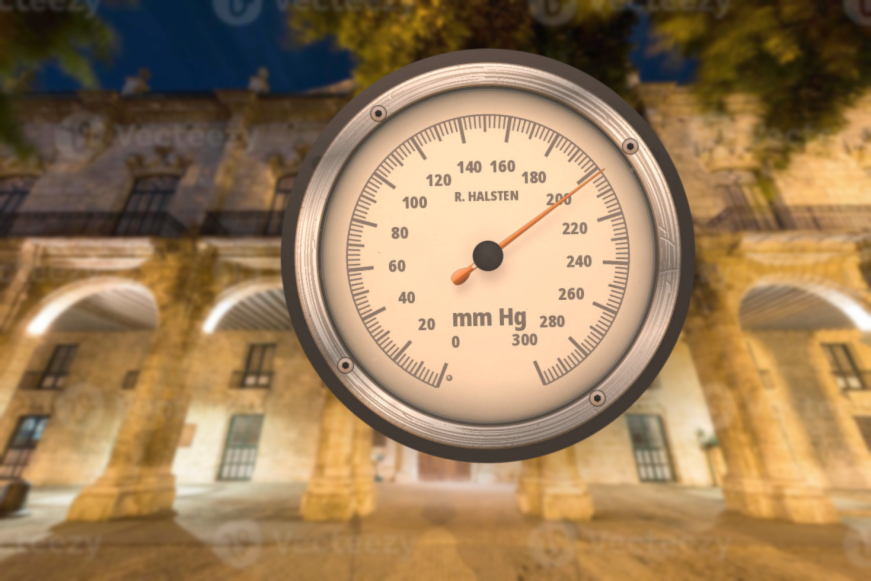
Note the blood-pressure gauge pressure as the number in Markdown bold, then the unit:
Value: **202** mmHg
